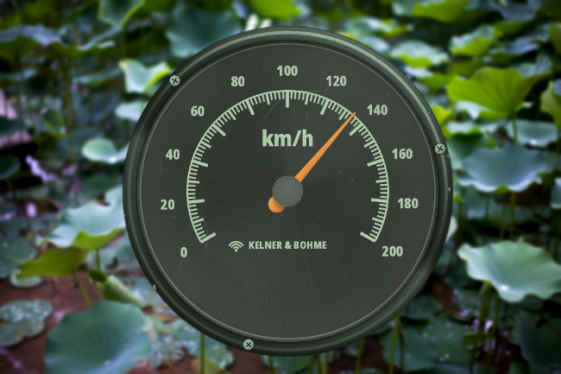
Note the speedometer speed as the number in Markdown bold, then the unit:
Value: **134** km/h
